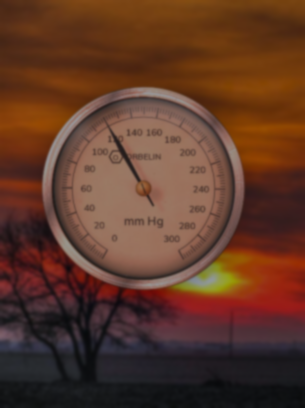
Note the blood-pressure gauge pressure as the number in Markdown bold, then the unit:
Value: **120** mmHg
